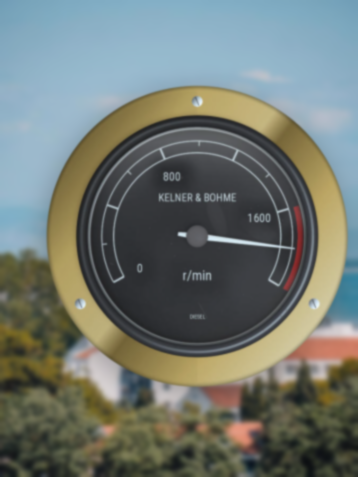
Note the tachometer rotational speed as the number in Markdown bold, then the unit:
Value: **1800** rpm
